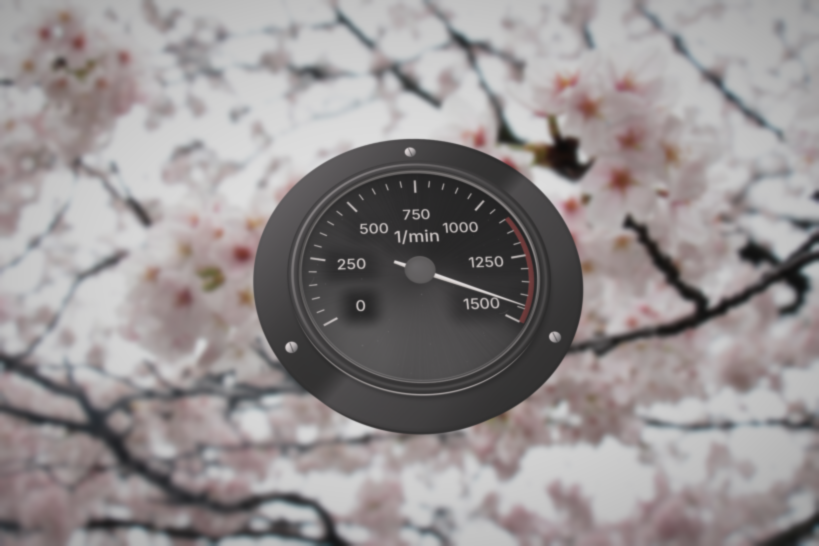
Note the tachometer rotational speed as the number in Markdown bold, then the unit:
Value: **1450** rpm
